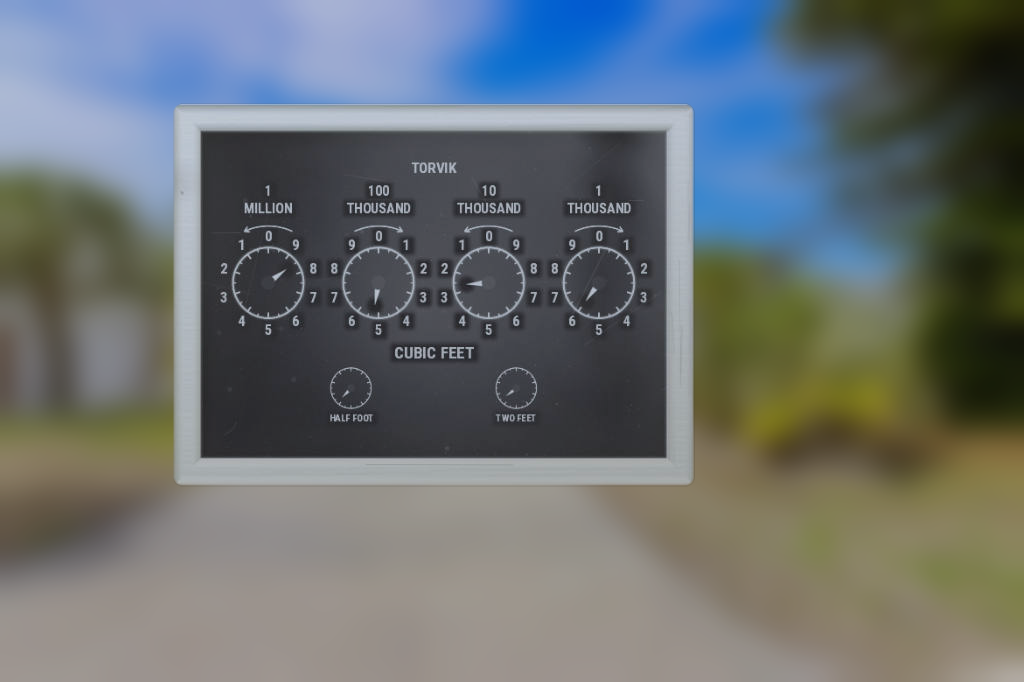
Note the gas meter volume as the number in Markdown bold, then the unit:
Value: **852600** ft³
